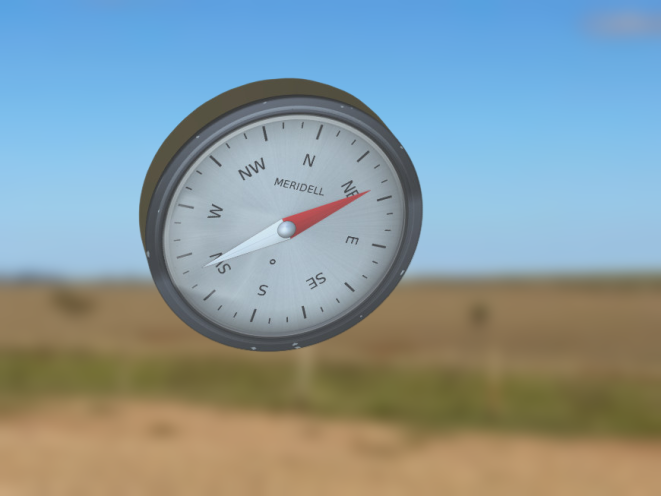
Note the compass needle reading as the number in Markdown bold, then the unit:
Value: **50** °
